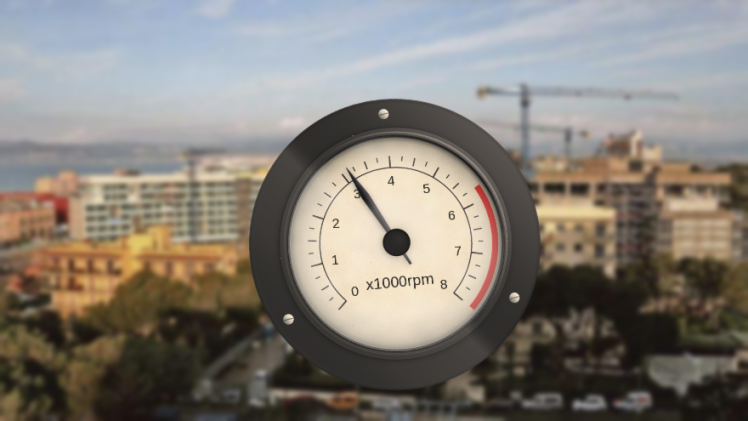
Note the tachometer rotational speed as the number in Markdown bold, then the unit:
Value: **3125** rpm
